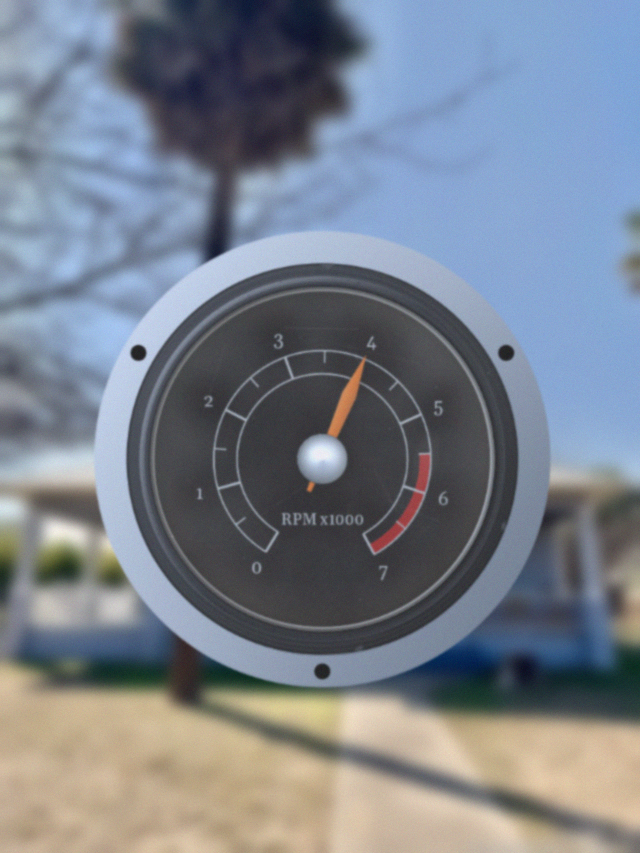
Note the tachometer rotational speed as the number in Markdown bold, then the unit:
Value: **4000** rpm
